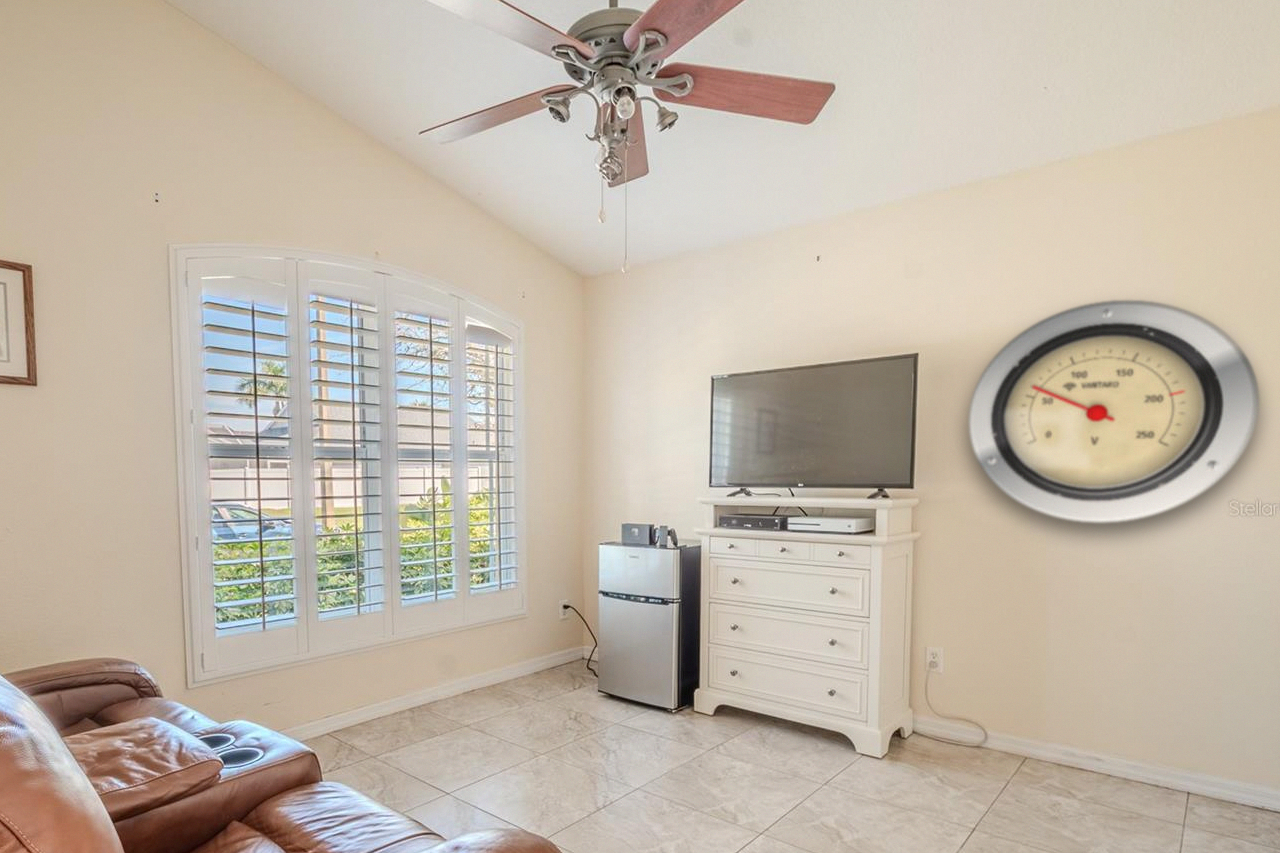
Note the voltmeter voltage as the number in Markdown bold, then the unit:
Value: **60** V
